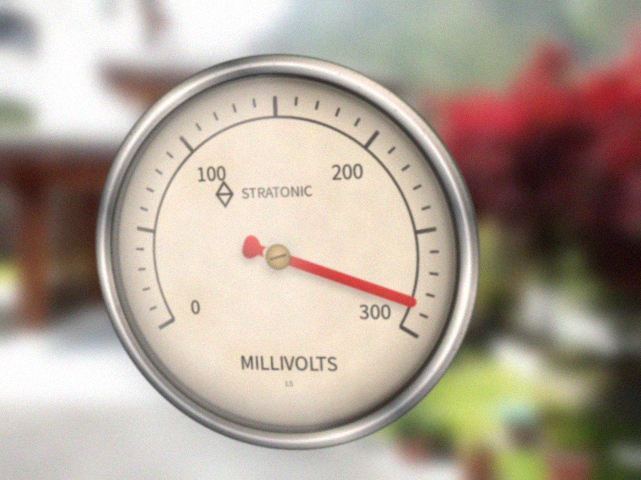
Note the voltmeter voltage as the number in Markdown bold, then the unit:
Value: **285** mV
